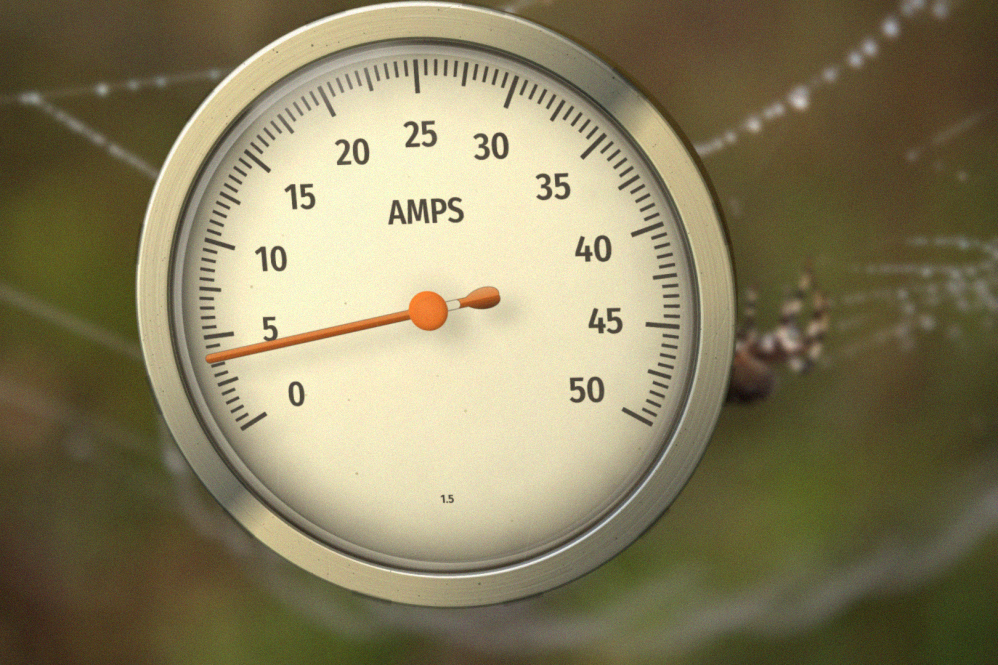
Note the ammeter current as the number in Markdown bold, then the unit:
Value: **4** A
